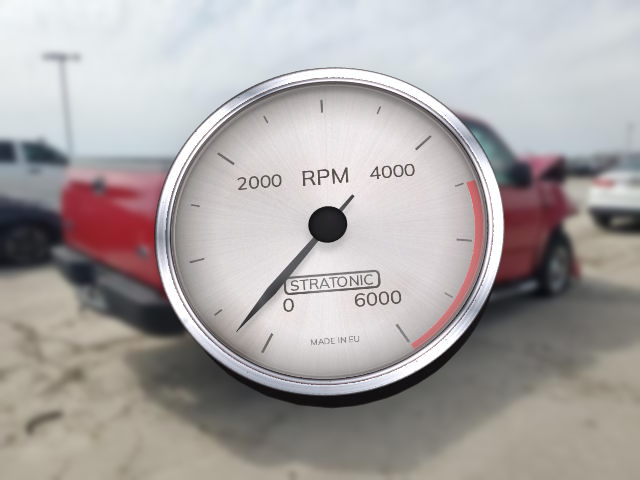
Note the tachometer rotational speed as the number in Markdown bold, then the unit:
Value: **250** rpm
